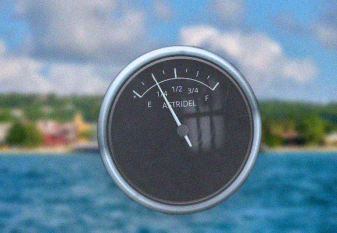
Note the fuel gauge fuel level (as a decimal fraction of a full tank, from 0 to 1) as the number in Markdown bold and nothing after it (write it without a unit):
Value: **0.25**
